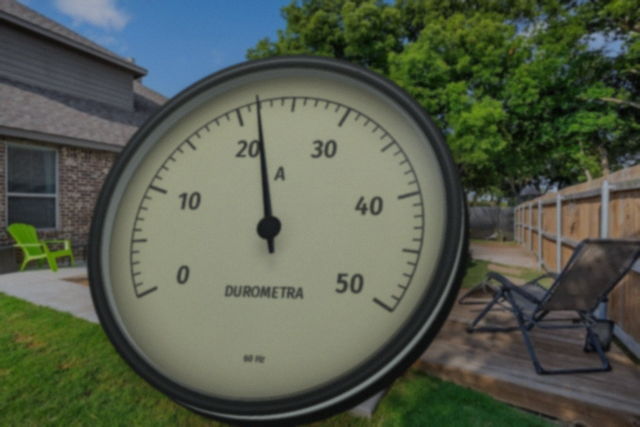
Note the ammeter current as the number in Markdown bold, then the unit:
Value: **22** A
